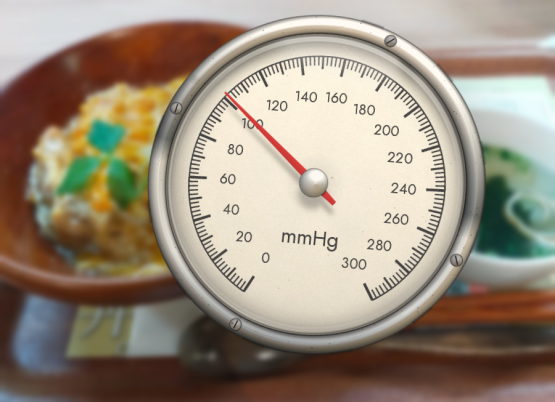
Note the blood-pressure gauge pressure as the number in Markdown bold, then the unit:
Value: **102** mmHg
